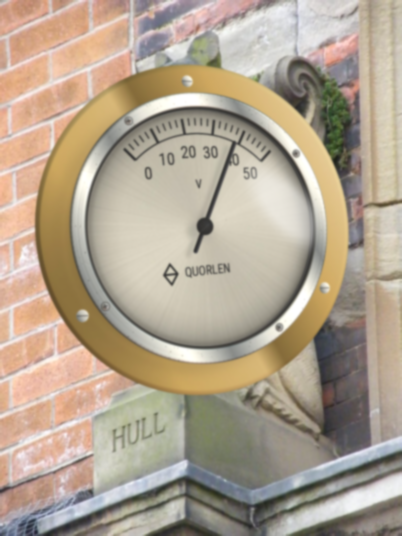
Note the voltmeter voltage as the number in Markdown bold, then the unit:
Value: **38** V
